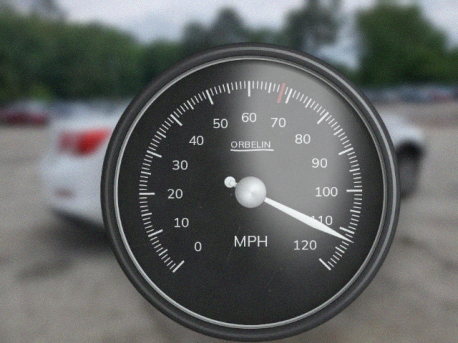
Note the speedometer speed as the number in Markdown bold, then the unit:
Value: **112** mph
